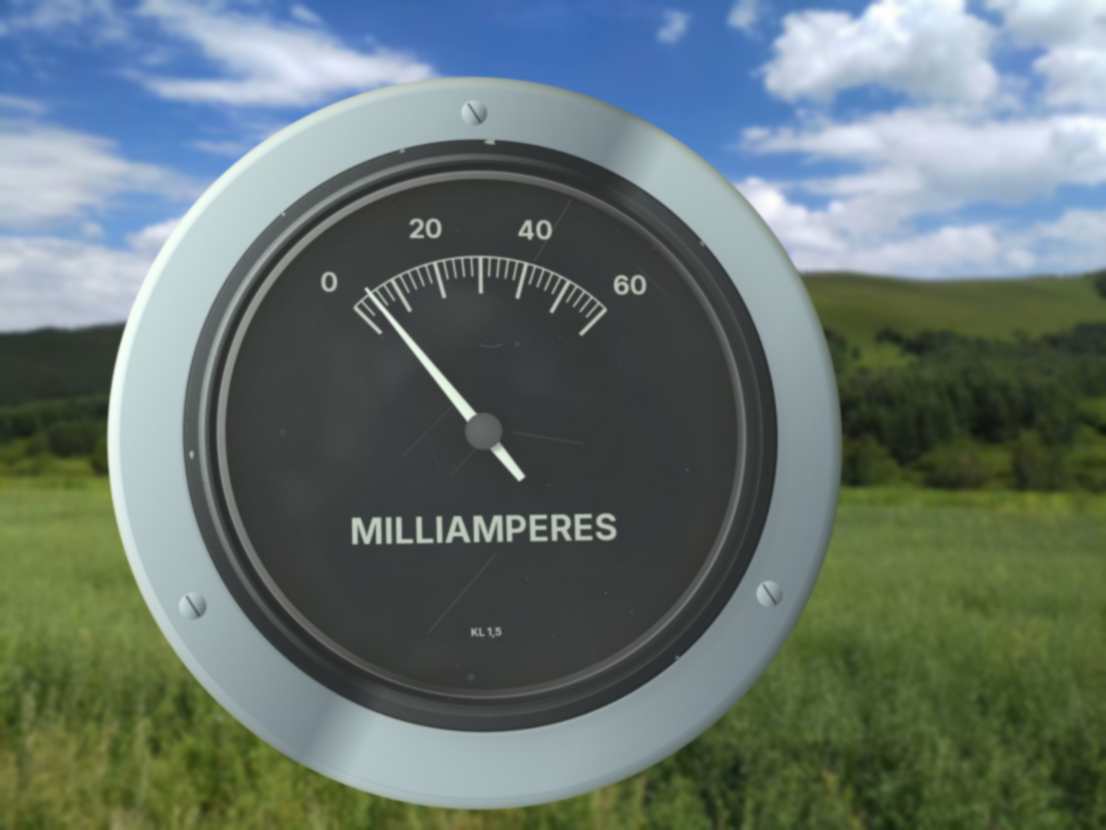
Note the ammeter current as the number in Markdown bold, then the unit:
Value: **4** mA
